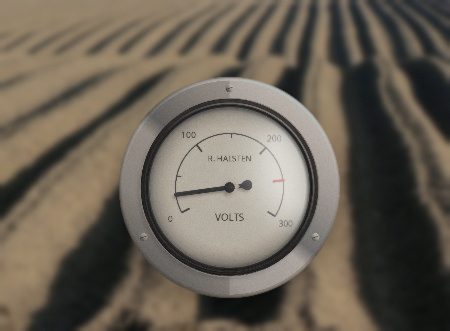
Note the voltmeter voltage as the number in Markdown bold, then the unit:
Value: **25** V
